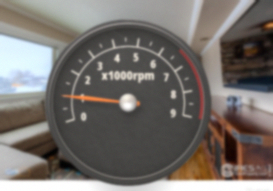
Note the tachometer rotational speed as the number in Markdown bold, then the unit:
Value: **1000** rpm
